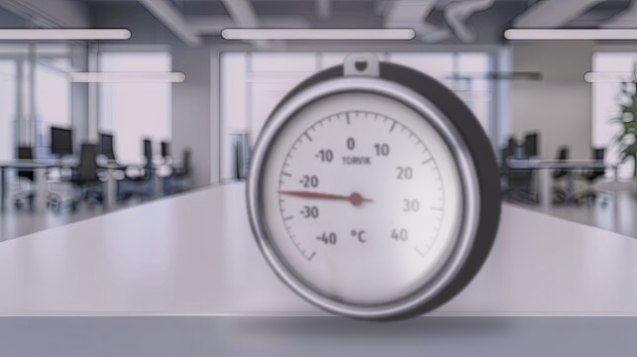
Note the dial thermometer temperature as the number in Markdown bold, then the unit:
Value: **-24** °C
